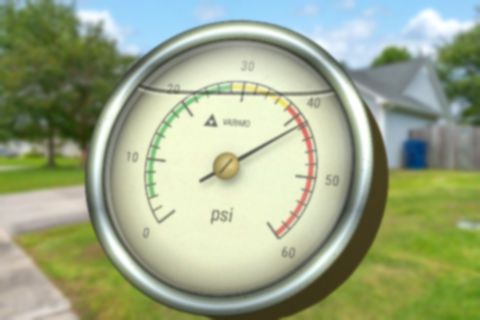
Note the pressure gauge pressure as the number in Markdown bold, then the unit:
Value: **42** psi
